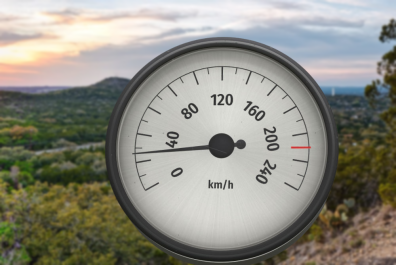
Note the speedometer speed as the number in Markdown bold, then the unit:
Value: **25** km/h
